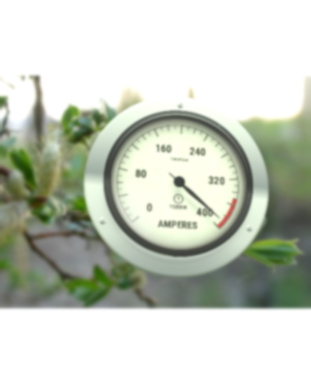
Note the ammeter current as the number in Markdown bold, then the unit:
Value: **390** A
